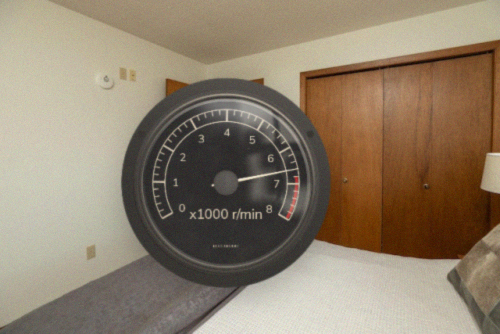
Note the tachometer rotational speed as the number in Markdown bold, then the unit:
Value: **6600** rpm
